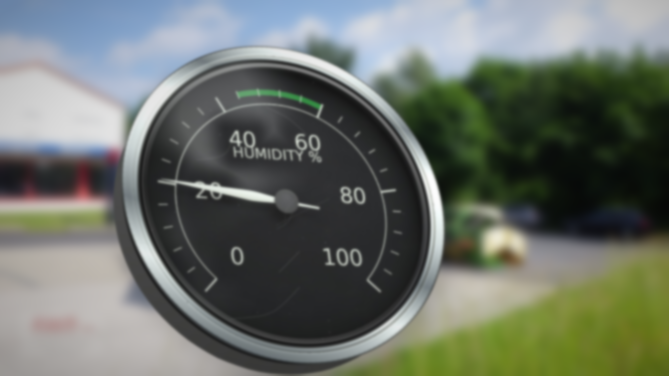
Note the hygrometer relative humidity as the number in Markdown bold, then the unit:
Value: **20** %
